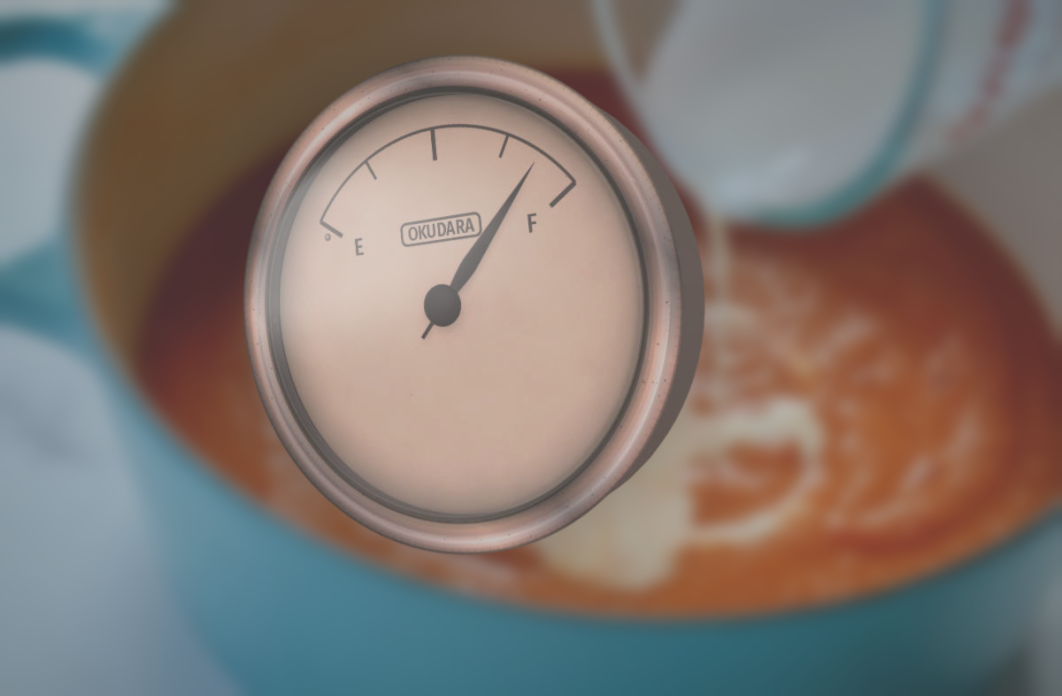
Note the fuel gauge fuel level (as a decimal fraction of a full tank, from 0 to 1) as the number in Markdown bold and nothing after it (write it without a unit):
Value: **0.875**
